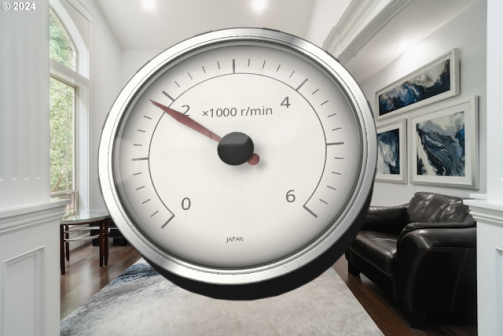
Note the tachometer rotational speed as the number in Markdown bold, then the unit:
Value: **1800** rpm
